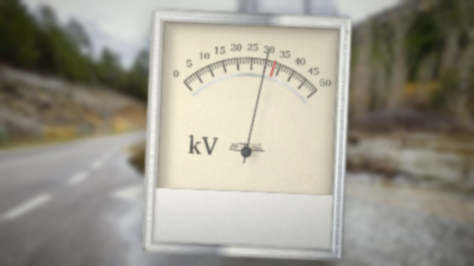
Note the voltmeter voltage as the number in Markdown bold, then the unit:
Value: **30** kV
